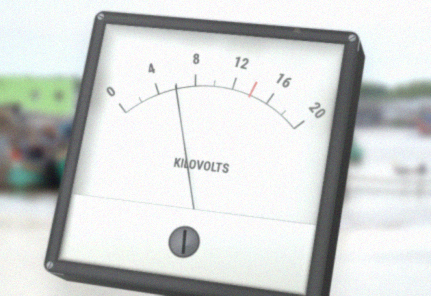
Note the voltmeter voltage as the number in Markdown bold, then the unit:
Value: **6** kV
